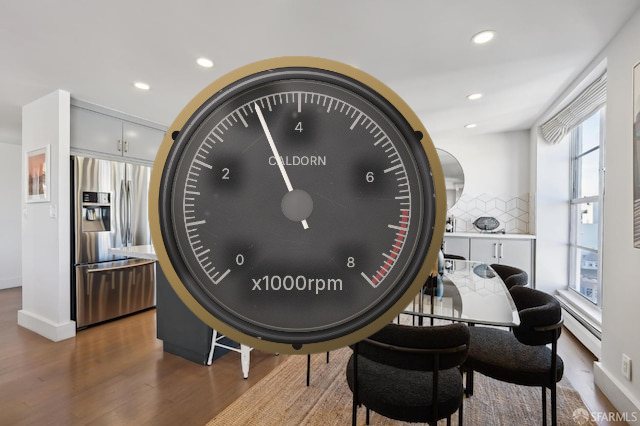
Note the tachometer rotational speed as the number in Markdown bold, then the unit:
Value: **3300** rpm
